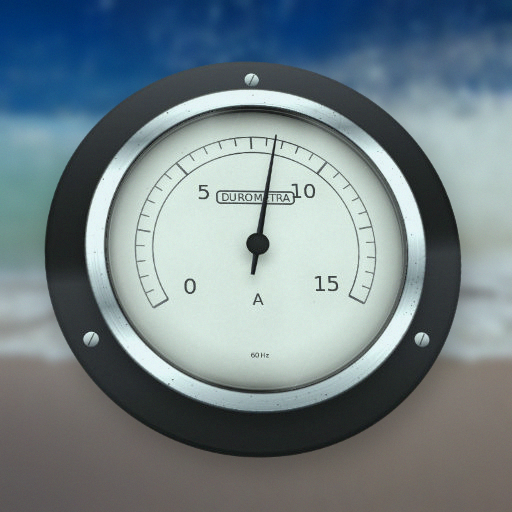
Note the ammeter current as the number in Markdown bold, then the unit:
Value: **8.25** A
